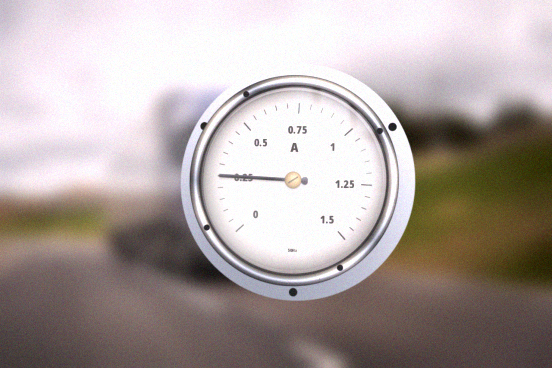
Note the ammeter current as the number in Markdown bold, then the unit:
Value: **0.25** A
